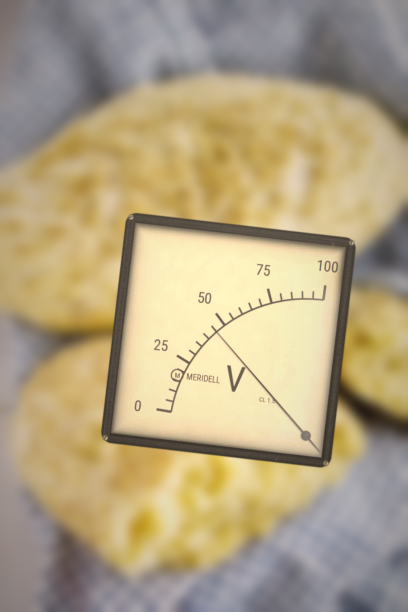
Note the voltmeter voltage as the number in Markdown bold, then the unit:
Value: **45** V
